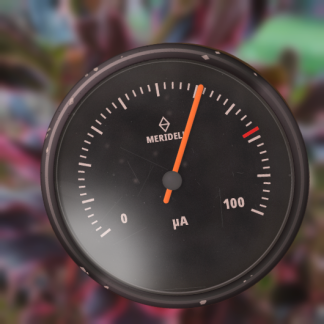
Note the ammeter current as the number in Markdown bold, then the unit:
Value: **61** µA
